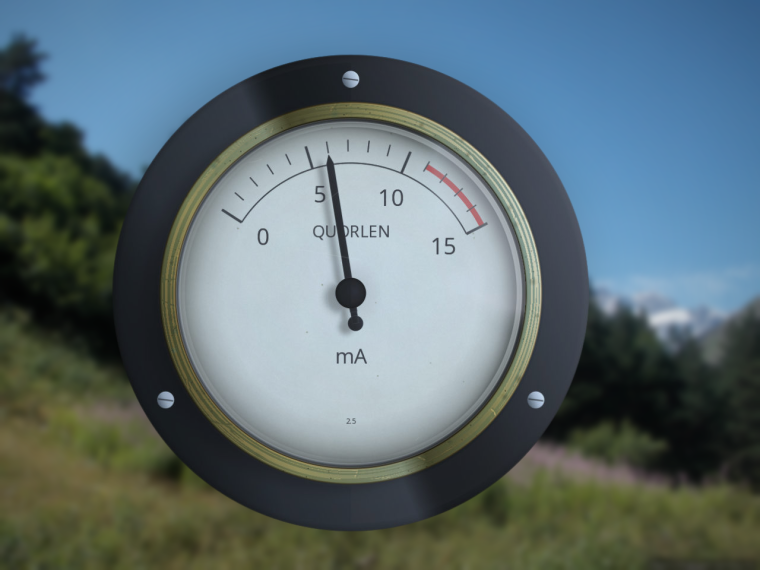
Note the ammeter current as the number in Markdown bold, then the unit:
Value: **6** mA
